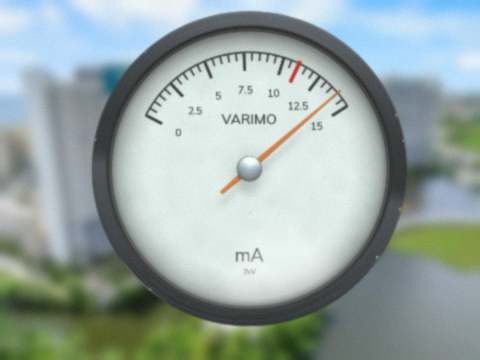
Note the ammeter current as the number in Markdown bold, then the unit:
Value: **14** mA
